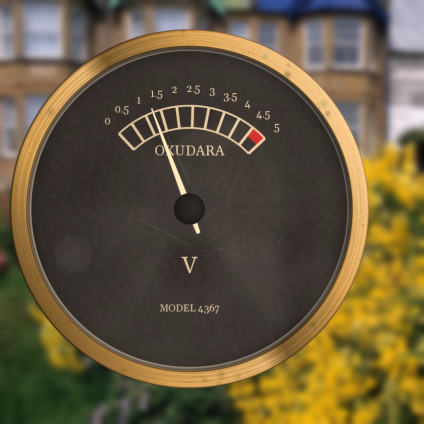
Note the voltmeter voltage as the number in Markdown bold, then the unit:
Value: **1.25** V
